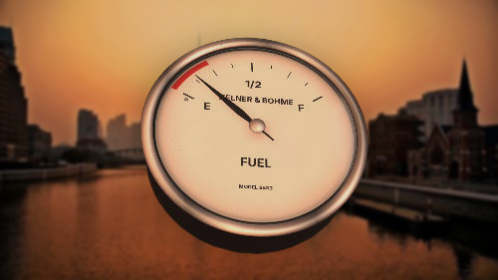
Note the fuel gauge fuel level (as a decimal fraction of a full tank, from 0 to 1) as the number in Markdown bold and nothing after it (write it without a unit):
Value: **0.125**
